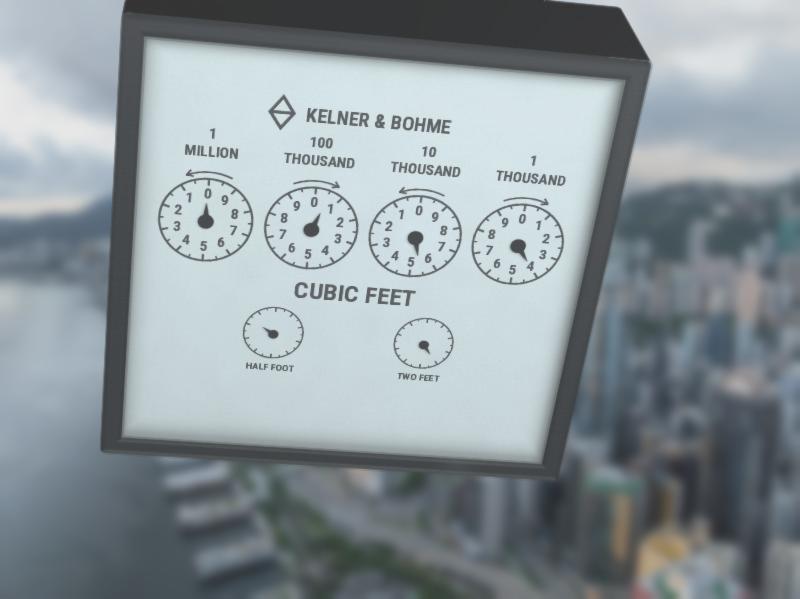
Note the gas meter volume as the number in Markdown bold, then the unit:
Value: **5400** ft³
